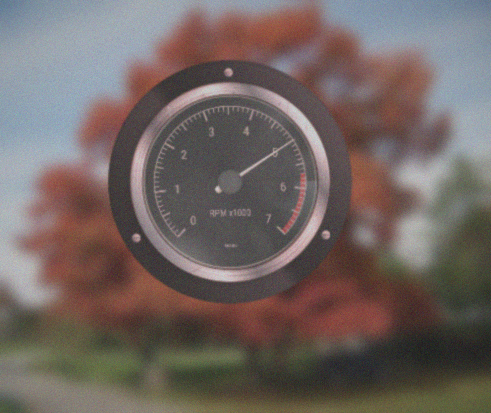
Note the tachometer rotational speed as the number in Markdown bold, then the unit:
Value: **5000** rpm
